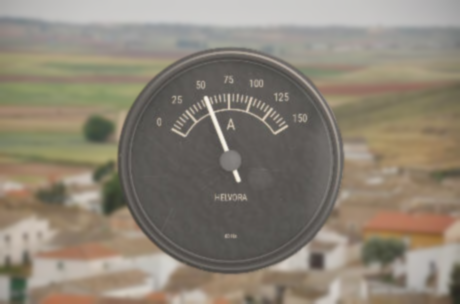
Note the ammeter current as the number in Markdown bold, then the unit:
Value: **50** A
